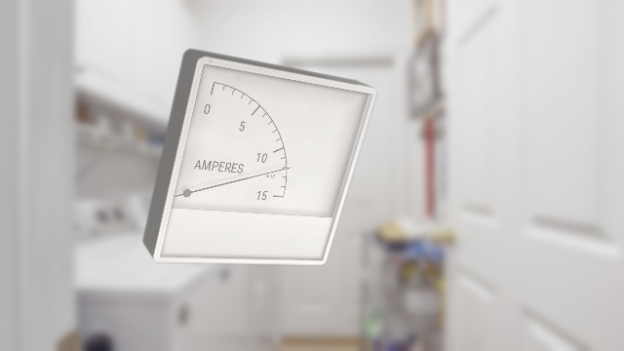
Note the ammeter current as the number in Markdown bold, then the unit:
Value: **12** A
